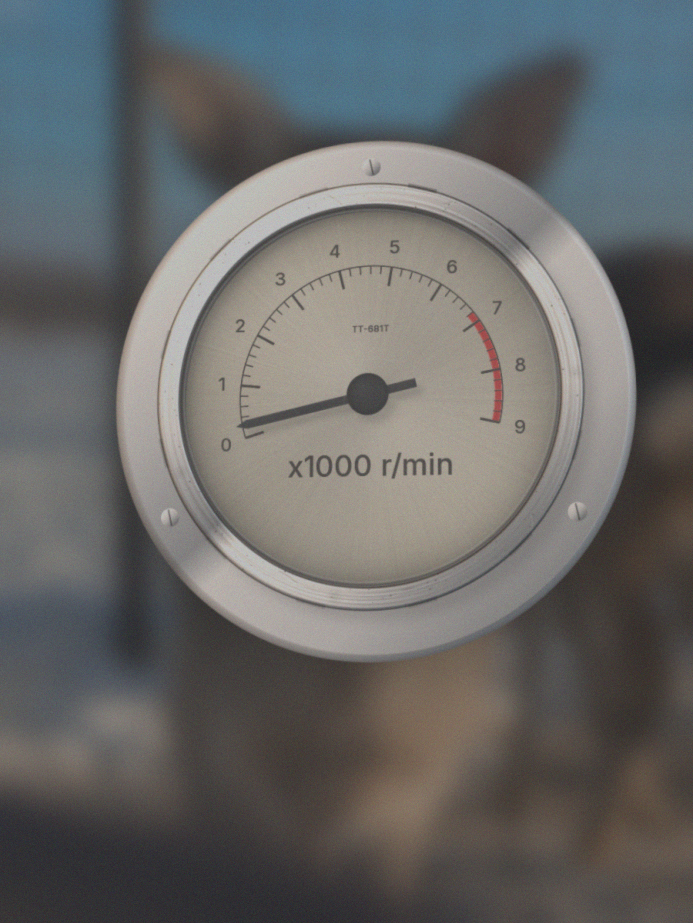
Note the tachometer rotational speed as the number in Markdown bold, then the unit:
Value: **200** rpm
